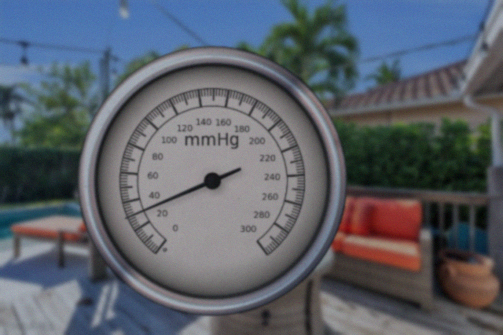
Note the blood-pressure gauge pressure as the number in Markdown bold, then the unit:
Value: **30** mmHg
